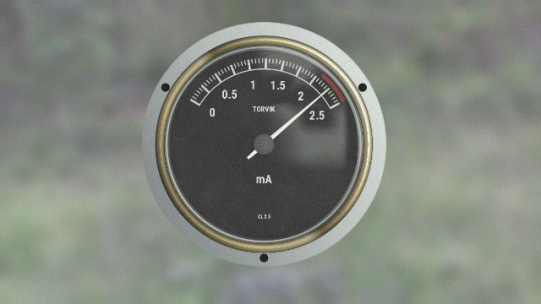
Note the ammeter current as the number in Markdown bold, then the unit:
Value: **2.25** mA
